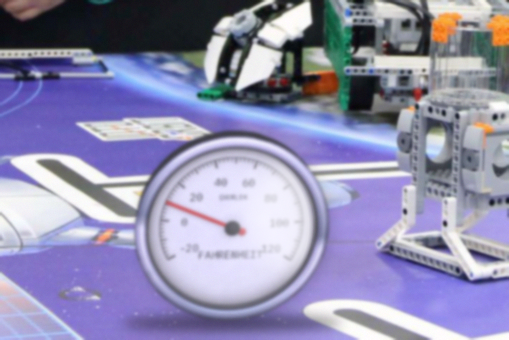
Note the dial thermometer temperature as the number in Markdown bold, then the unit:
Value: **10** °F
